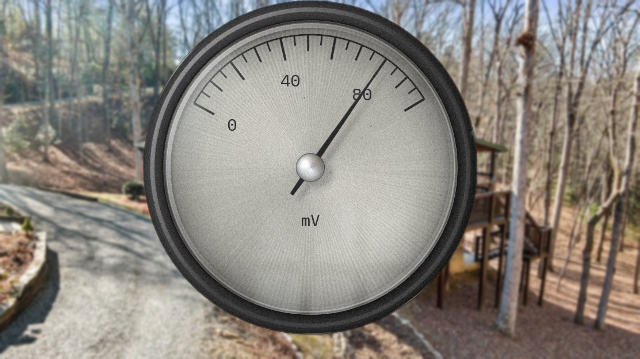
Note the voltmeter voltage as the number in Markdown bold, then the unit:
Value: **80** mV
